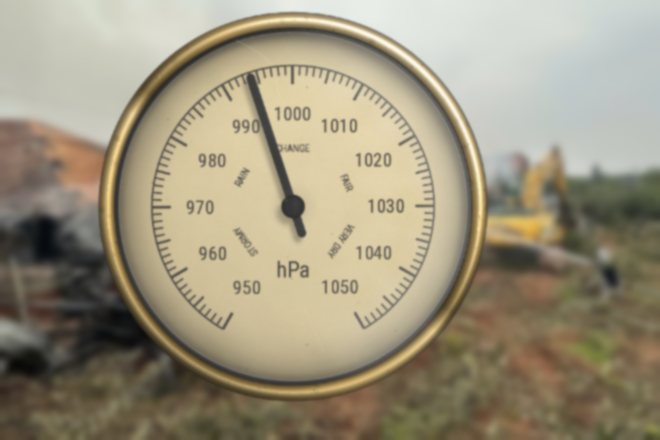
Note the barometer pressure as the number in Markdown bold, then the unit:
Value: **994** hPa
